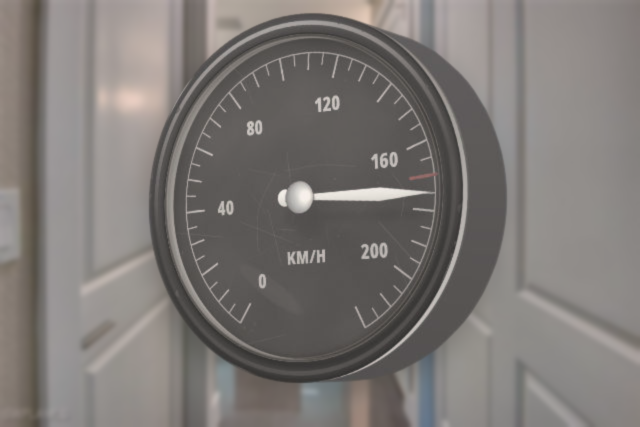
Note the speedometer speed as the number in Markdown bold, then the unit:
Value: **175** km/h
